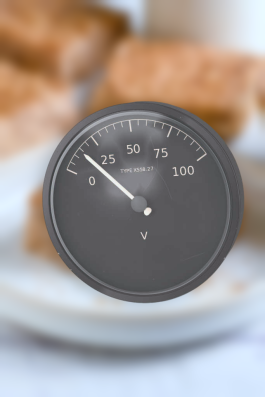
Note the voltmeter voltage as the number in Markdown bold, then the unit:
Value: **15** V
